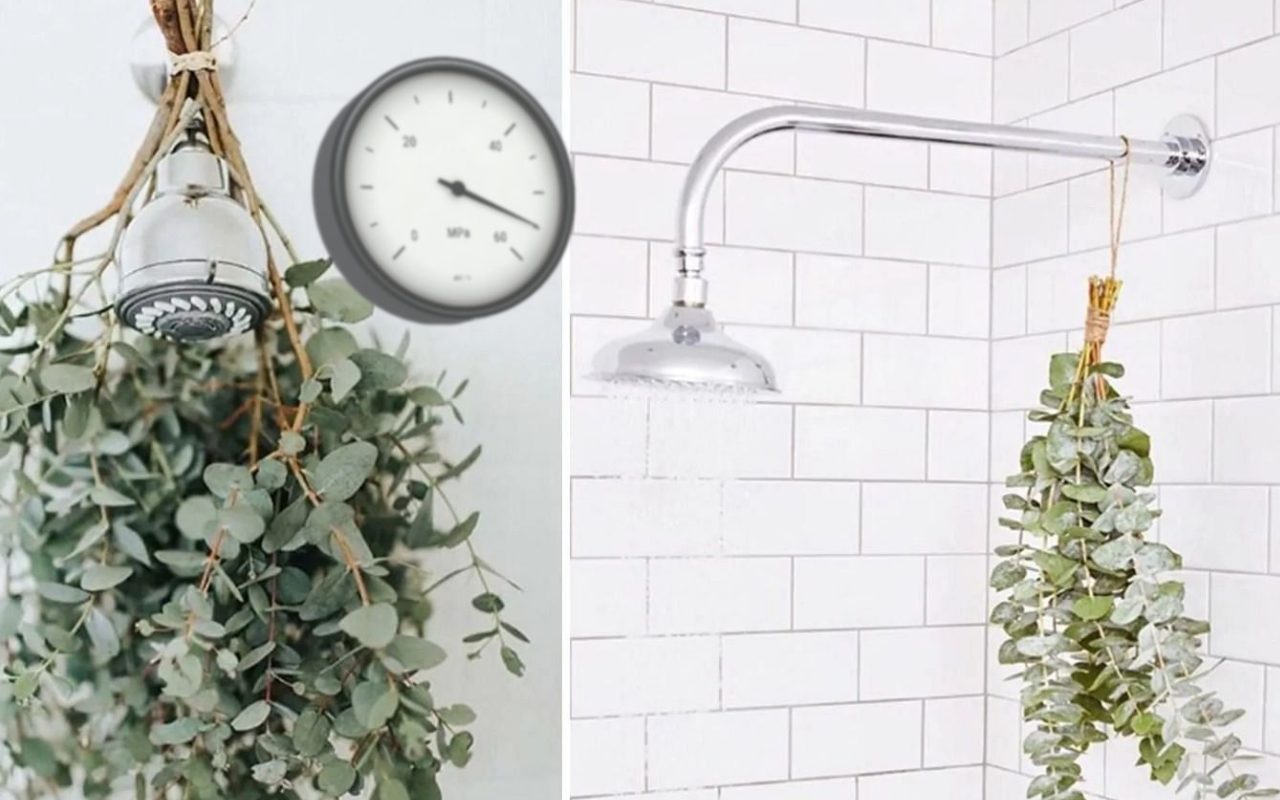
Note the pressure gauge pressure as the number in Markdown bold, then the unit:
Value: **55** MPa
